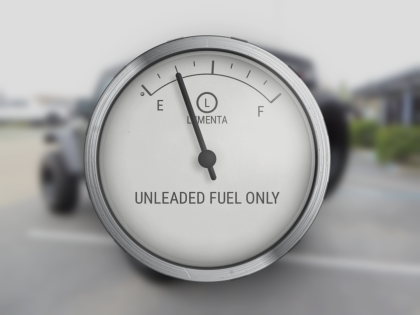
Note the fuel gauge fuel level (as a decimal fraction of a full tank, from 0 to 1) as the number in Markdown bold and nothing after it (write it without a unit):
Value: **0.25**
